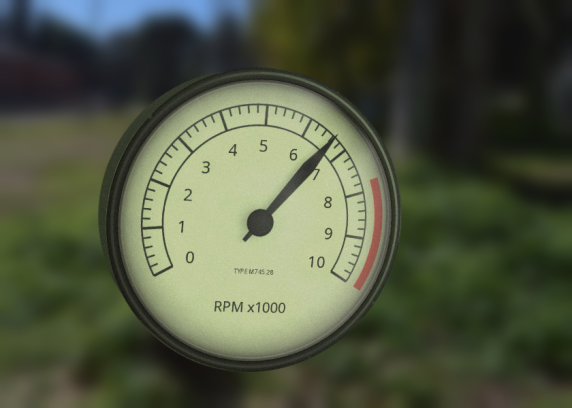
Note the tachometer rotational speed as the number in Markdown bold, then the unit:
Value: **6600** rpm
